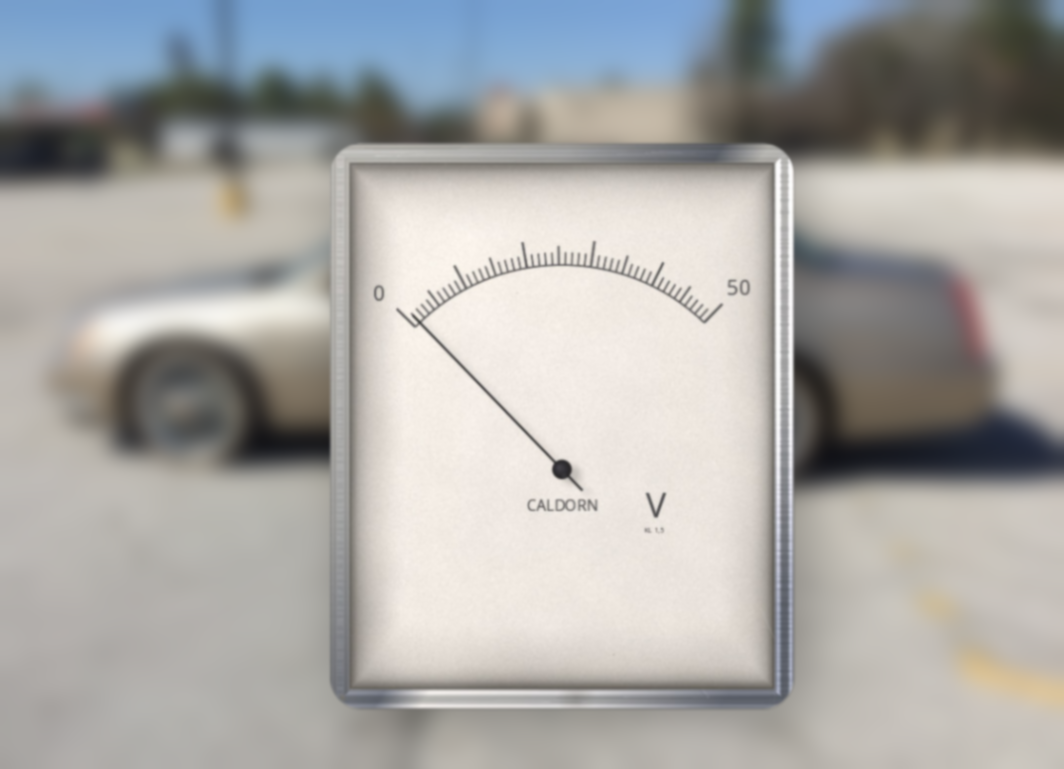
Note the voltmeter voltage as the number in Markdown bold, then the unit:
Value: **1** V
